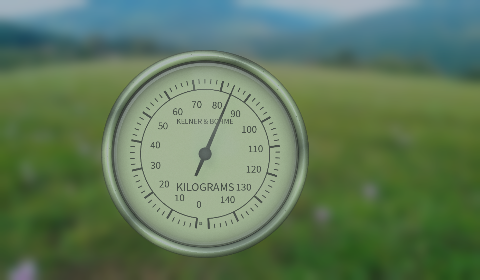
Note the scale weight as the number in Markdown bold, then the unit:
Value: **84** kg
